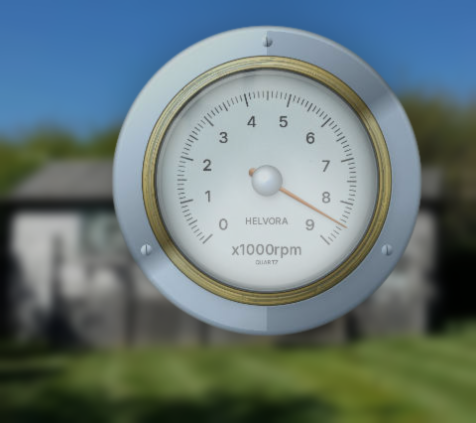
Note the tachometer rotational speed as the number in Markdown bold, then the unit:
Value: **8500** rpm
